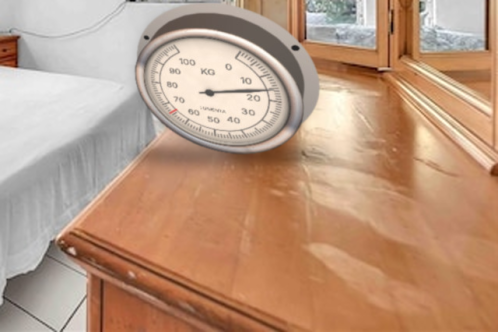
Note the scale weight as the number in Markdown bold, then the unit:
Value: **15** kg
